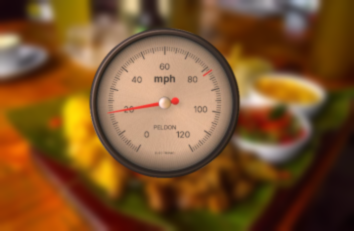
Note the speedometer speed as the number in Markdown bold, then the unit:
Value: **20** mph
